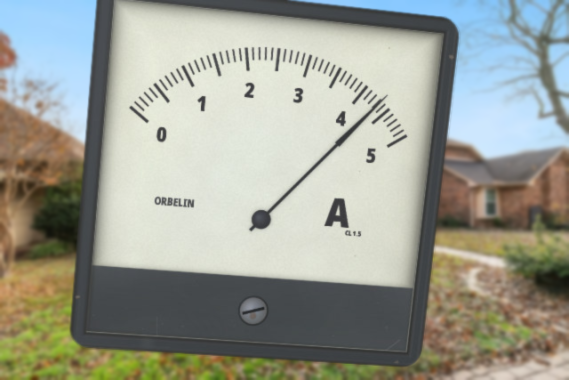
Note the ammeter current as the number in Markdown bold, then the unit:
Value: **4.3** A
